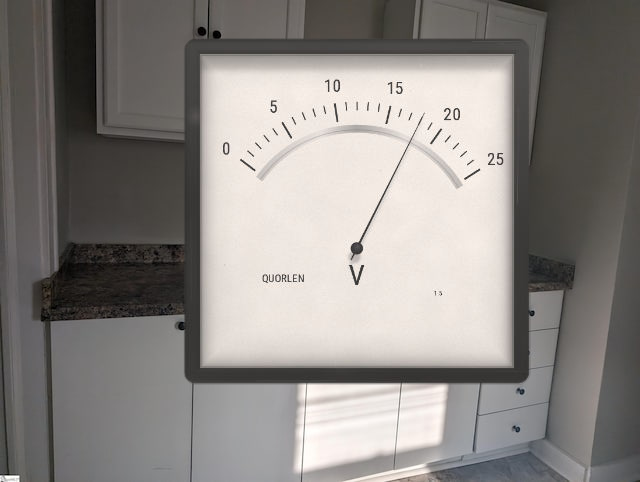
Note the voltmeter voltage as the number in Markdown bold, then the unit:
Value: **18** V
